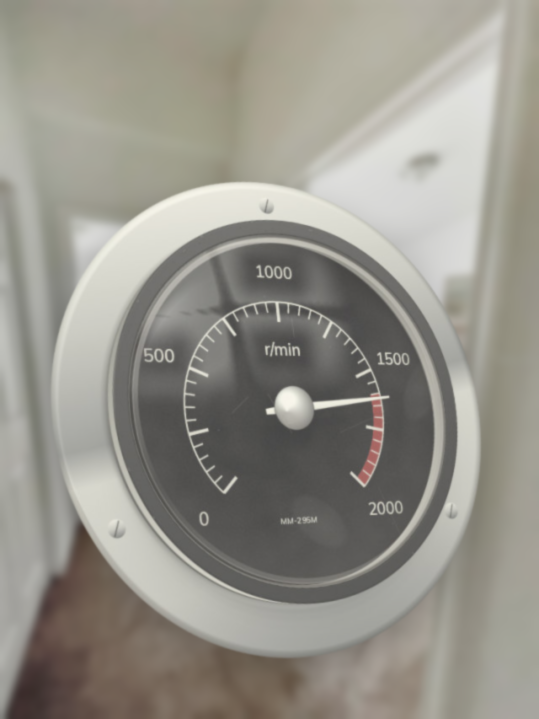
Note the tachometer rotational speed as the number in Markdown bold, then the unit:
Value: **1625** rpm
